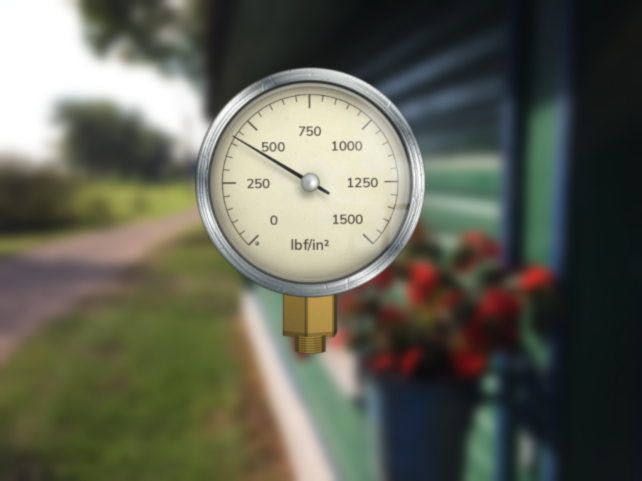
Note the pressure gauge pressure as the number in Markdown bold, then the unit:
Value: **425** psi
